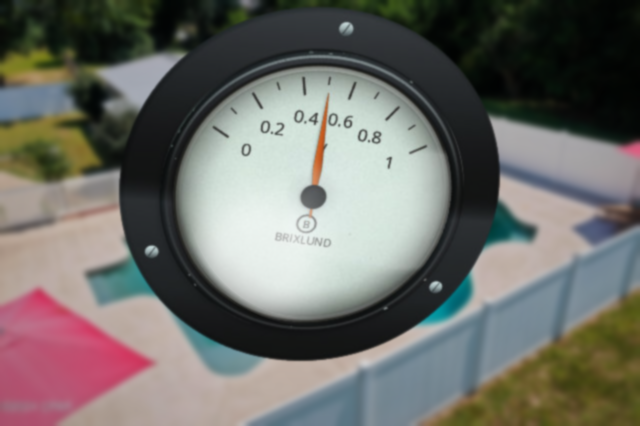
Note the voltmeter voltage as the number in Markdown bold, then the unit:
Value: **0.5** V
